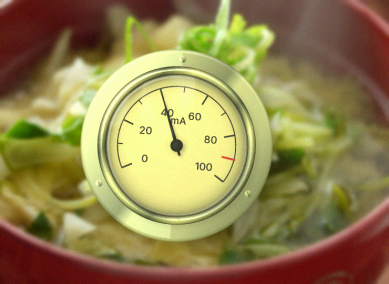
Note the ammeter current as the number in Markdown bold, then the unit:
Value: **40** mA
